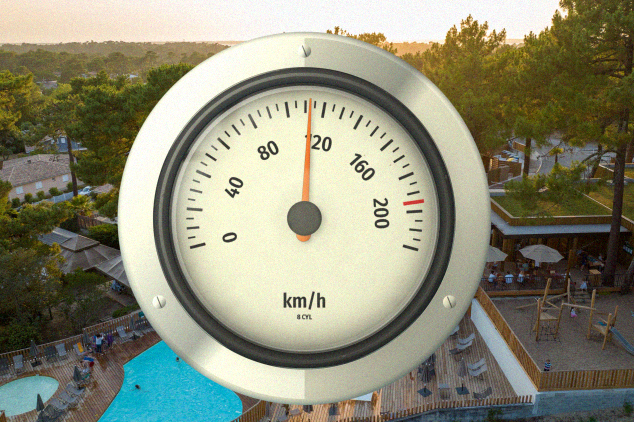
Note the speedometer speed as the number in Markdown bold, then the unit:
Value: **112.5** km/h
